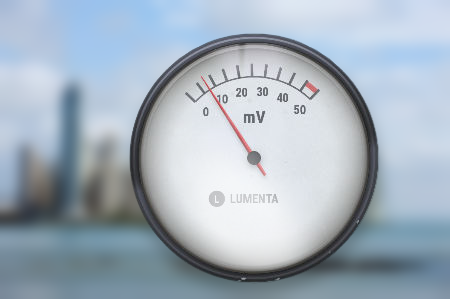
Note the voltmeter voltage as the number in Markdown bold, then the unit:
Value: **7.5** mV
